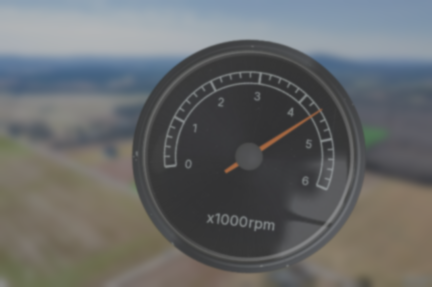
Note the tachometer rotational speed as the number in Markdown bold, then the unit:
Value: **4400** rpm
